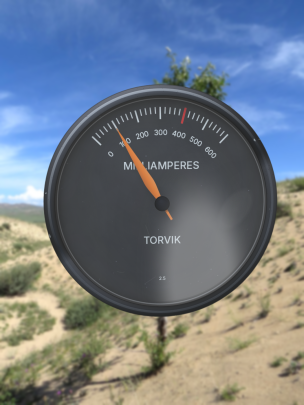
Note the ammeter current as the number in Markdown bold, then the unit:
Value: **100** mA
